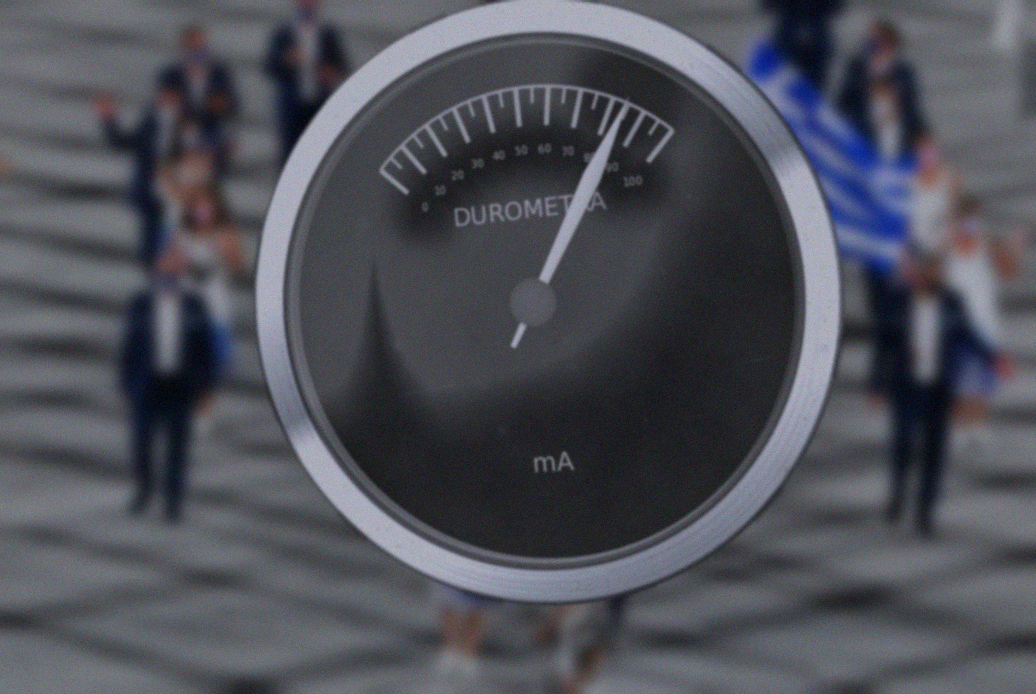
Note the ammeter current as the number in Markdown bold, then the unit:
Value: **85** mA
